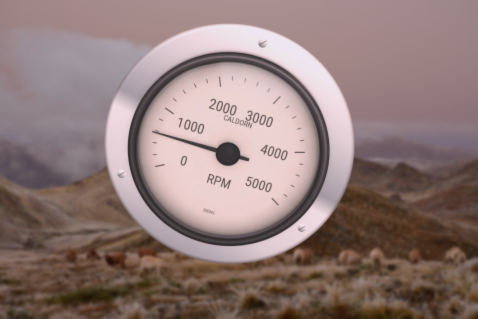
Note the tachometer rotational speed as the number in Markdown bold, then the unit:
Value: **600** rpm
